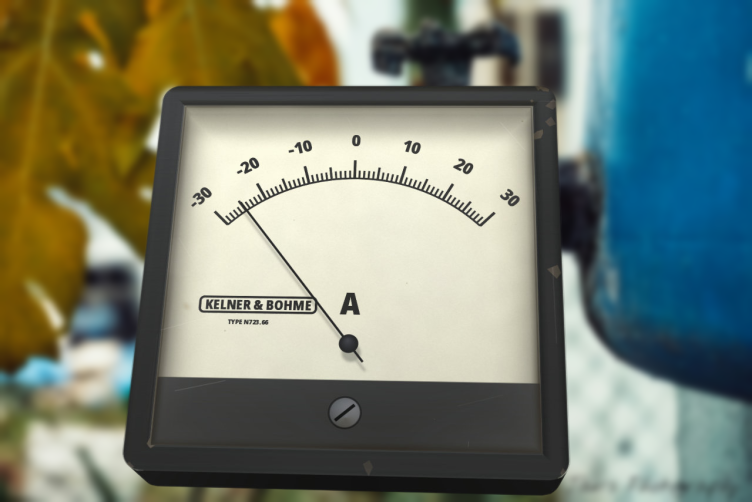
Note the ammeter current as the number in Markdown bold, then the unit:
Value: **-25** A
